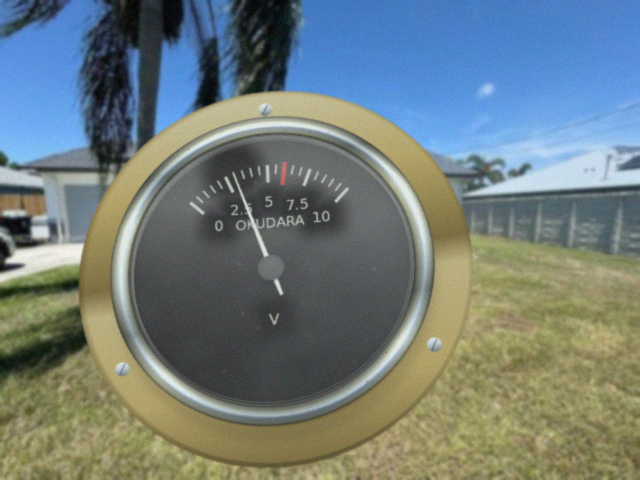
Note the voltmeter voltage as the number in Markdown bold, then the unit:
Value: **3** V
